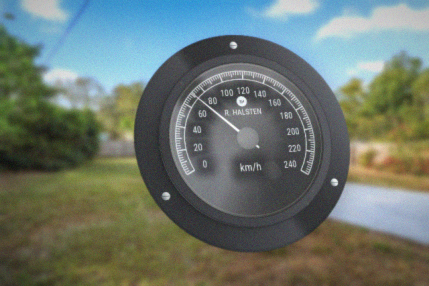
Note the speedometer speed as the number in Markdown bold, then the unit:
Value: **70** km/h
